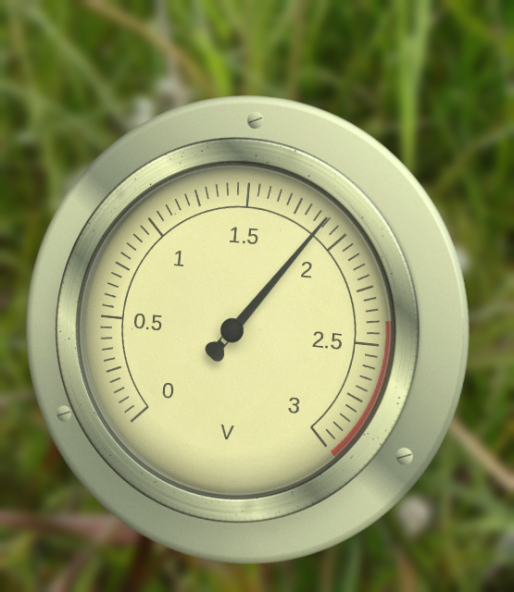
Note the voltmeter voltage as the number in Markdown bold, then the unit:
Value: **1.9** V
